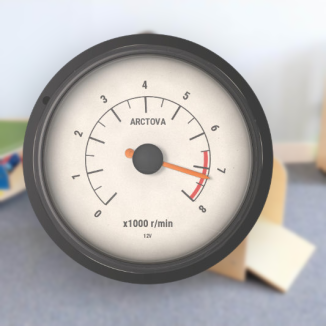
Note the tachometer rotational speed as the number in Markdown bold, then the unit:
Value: **7250** rpm
